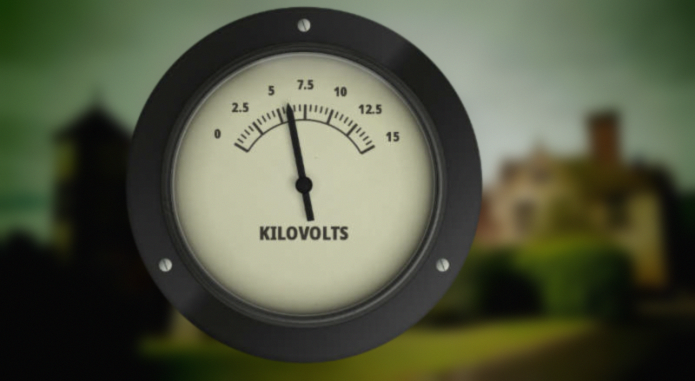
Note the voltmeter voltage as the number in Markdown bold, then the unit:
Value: **6** kV
